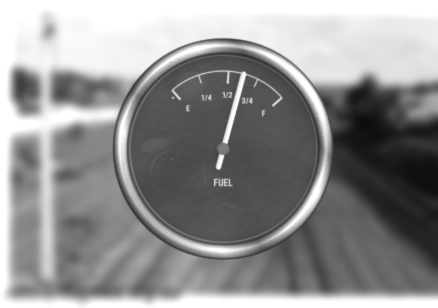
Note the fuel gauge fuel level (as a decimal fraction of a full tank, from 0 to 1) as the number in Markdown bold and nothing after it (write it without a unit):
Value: **0.625**
